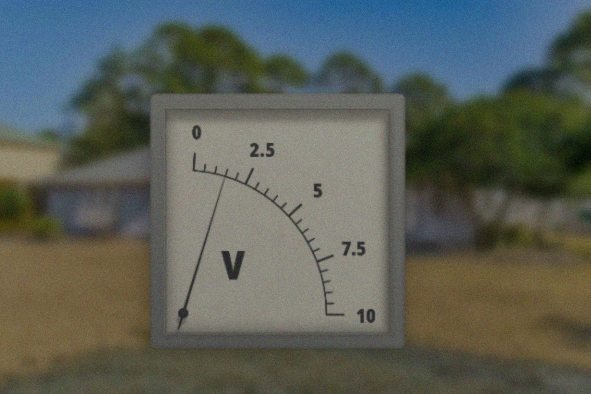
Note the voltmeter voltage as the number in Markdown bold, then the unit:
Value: **1.5** V
